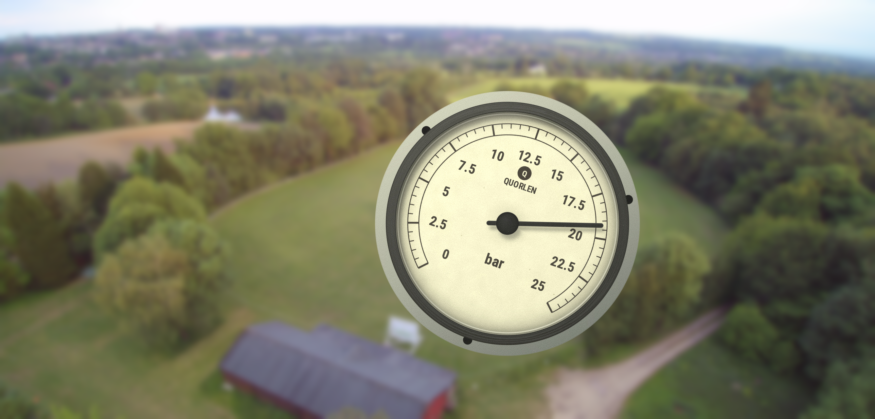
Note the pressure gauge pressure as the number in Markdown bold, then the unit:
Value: **19.25** bar
